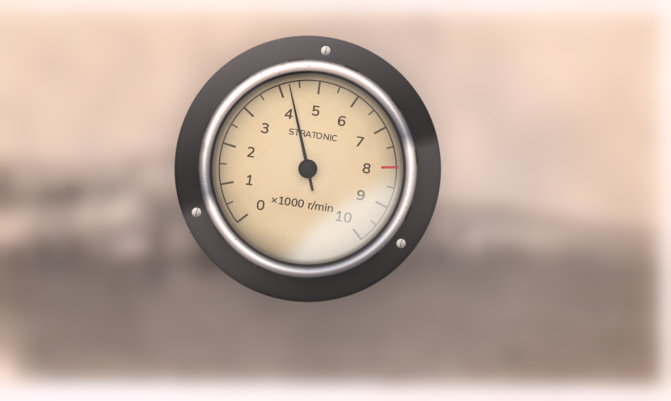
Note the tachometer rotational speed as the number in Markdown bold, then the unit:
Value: **4250** rpm
